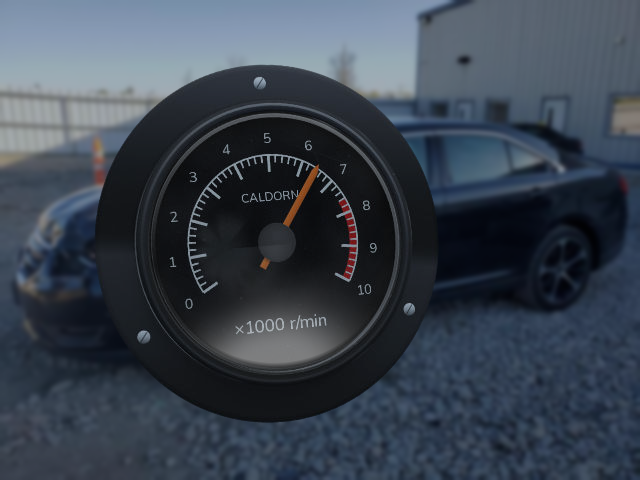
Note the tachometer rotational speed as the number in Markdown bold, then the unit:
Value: **6400** rpm
